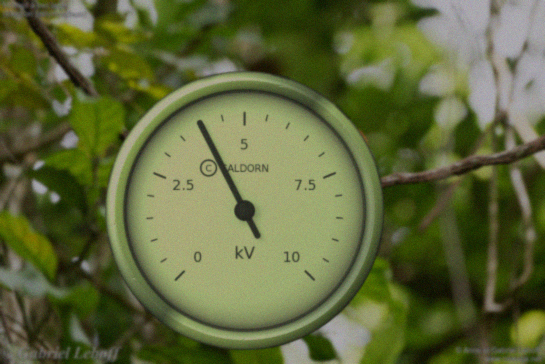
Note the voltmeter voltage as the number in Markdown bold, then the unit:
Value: **4** kV
